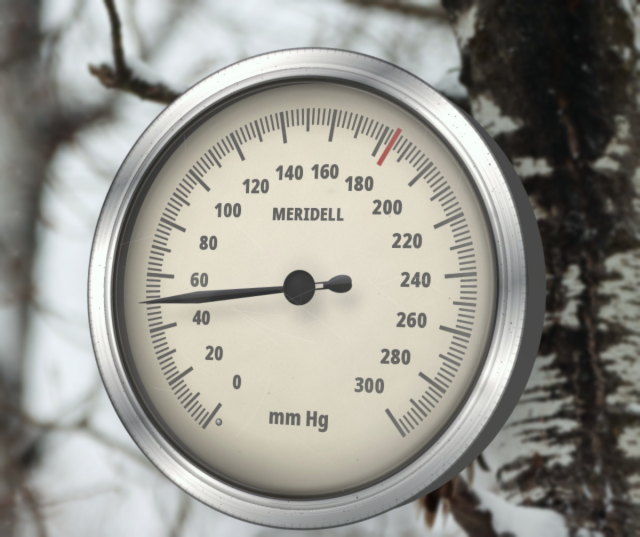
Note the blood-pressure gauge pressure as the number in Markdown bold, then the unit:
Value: **50** mmHg
